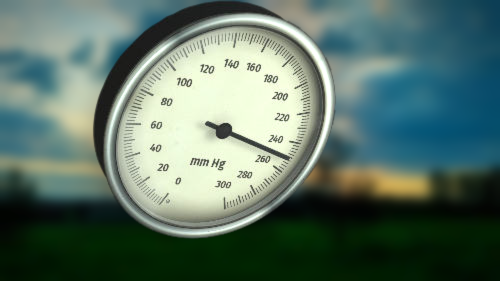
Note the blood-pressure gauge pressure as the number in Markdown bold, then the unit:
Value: **250** mmHg
